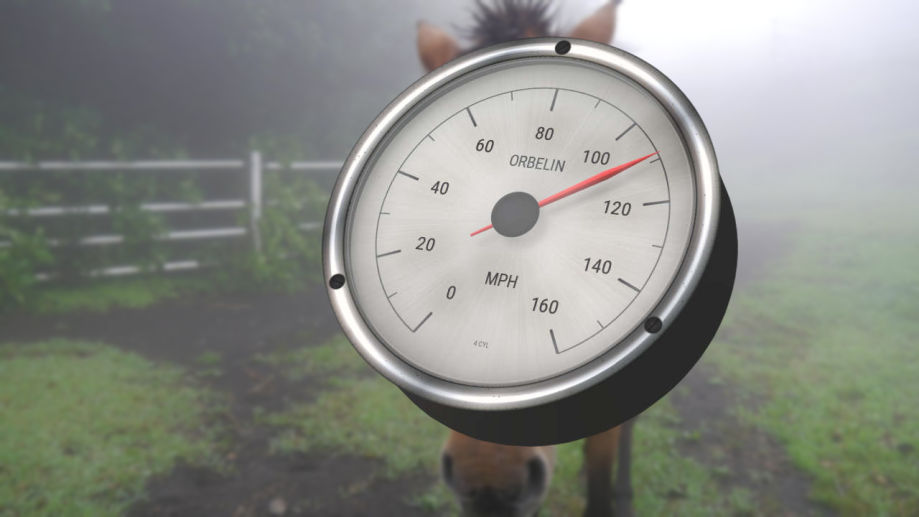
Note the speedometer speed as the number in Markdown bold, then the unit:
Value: **110** mph
